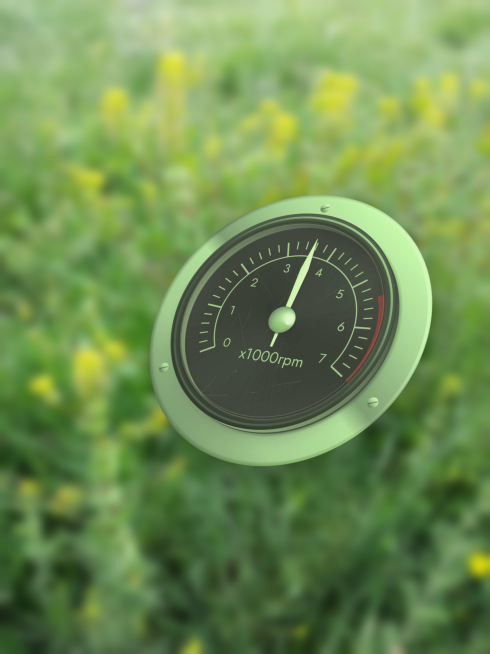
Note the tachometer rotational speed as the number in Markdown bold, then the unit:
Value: **3600** rpm
